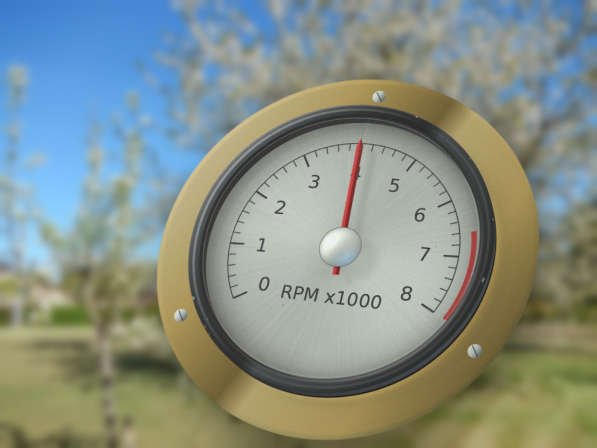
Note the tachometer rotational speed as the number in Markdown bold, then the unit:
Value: **4000** rpm
